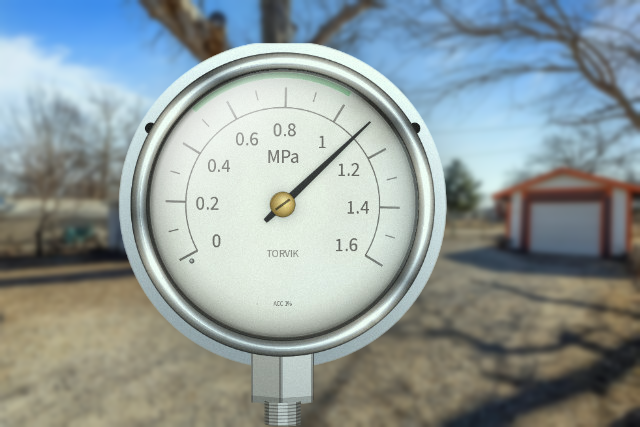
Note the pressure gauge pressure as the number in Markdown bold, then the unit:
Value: **1.1** MPa
